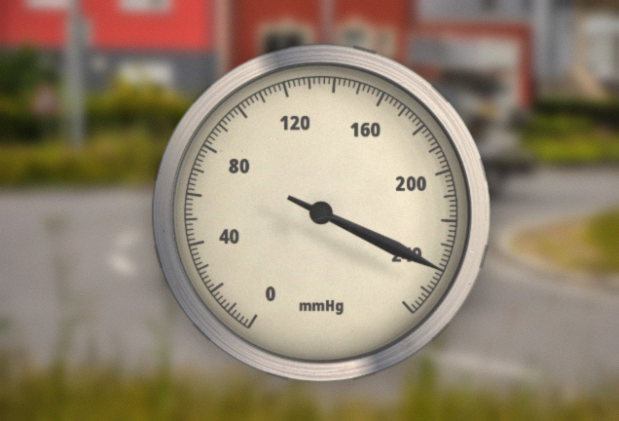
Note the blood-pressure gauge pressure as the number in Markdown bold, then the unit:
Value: **240** mmHg
